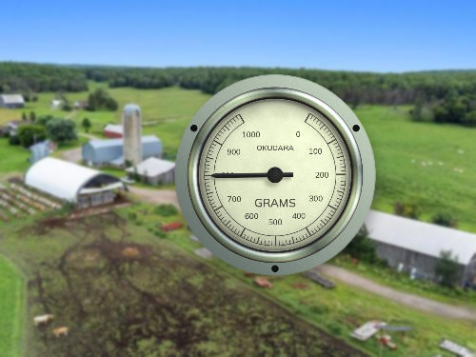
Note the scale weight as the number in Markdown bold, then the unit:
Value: **800** g
